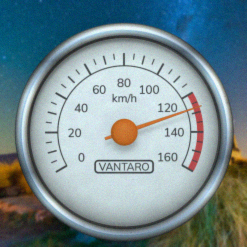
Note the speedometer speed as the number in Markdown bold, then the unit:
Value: **127.5** km/h
